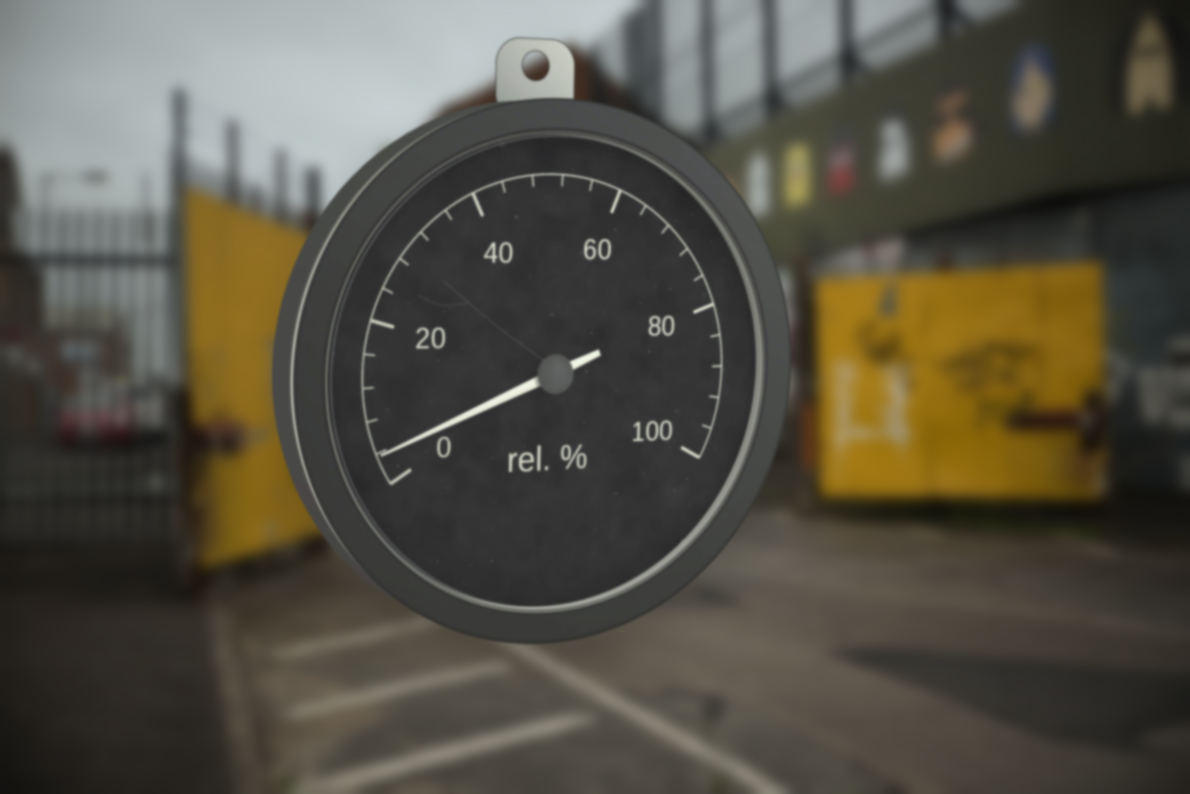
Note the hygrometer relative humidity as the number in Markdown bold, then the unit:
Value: **4** %
